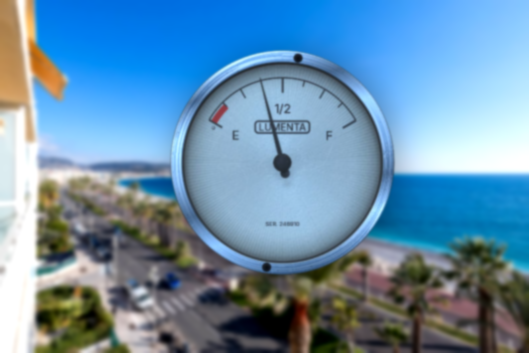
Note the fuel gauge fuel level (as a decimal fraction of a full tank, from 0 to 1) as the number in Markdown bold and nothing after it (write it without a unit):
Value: **0.375**
